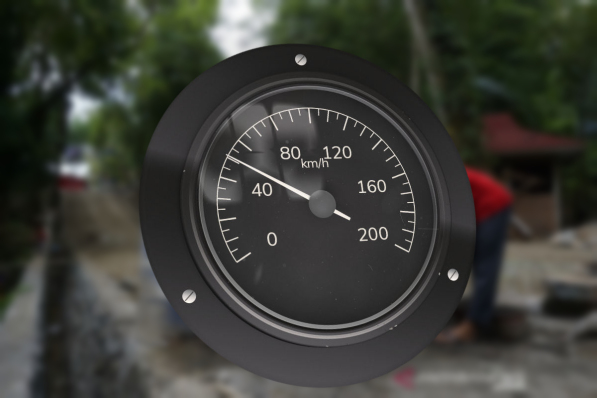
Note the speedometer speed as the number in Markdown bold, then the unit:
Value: **50** km/h
